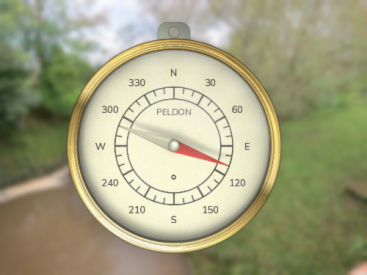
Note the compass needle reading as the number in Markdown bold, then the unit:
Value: **110** °
